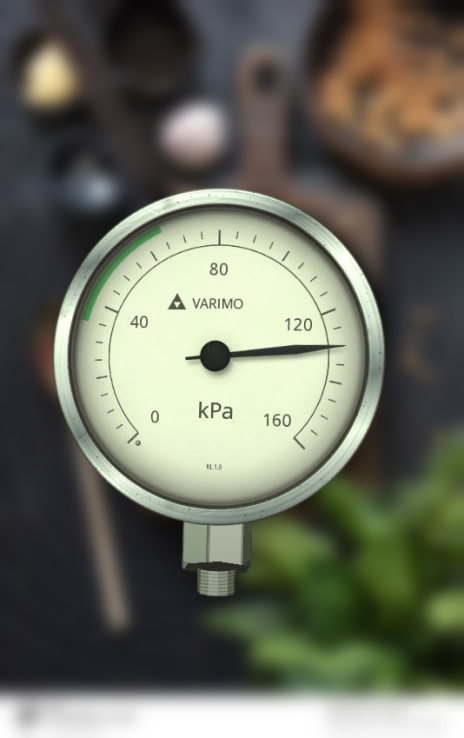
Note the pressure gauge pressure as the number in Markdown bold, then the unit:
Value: **130** kPa
